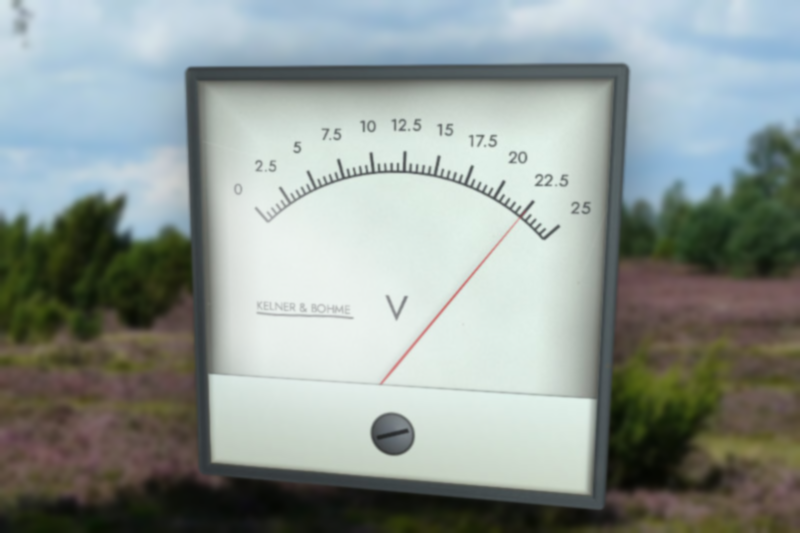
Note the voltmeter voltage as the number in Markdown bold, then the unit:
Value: **22.5** V
